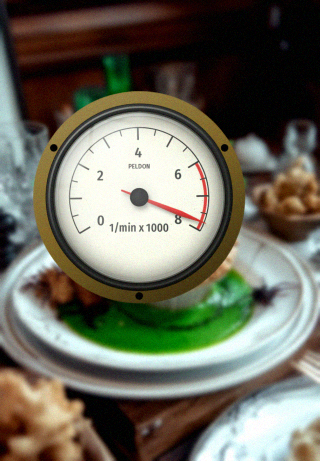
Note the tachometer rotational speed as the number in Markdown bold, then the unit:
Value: **7750** rpm
